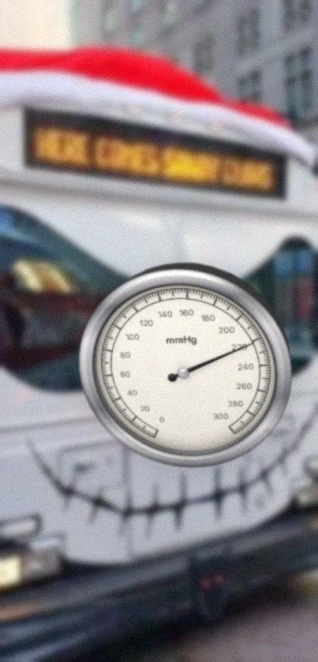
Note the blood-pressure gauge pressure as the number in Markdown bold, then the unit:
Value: **220** mmHg
